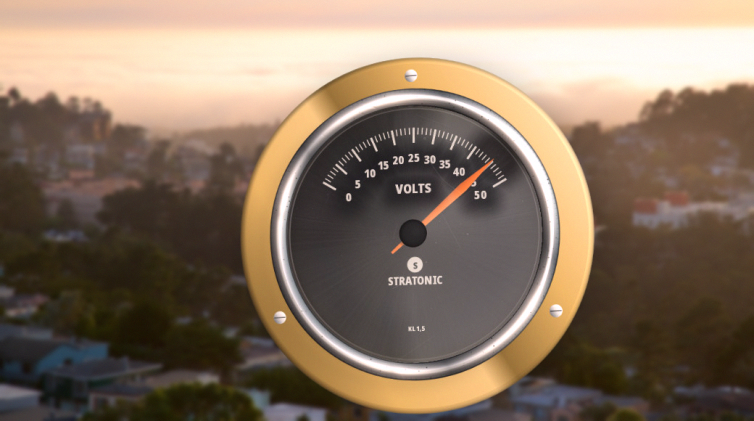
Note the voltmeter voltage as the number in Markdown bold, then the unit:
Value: **45** V
